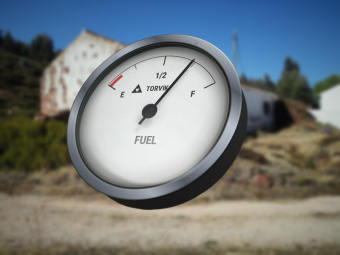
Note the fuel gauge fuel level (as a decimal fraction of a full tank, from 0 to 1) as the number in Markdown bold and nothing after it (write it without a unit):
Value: **0.75**
